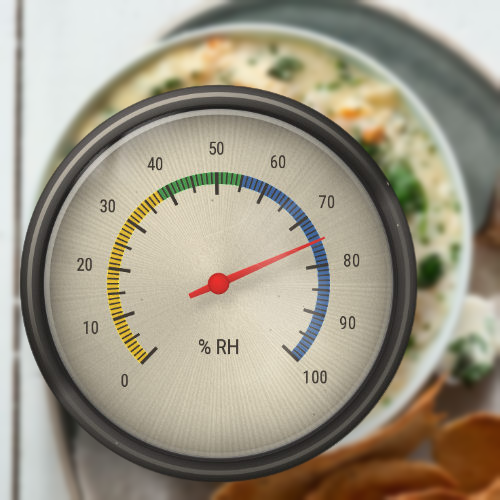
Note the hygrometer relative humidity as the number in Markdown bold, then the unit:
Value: **75** %
